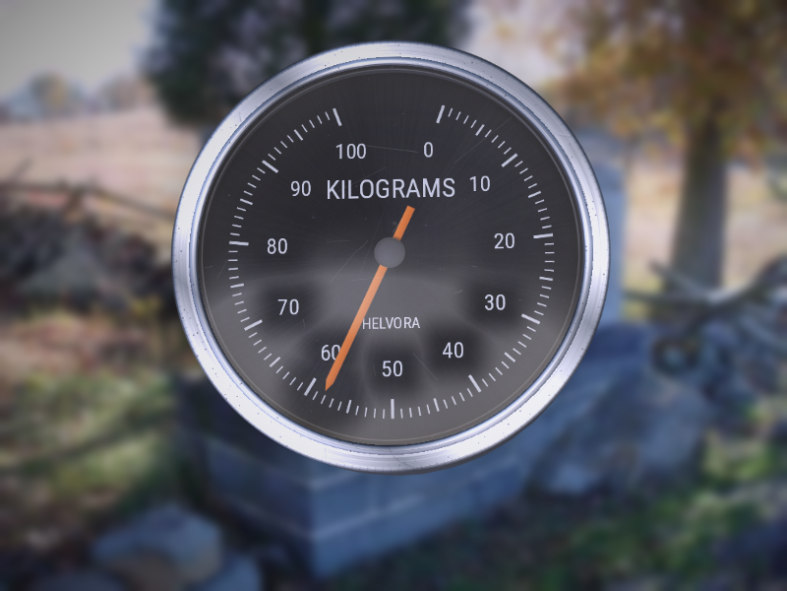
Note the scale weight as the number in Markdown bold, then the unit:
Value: **58** kg
